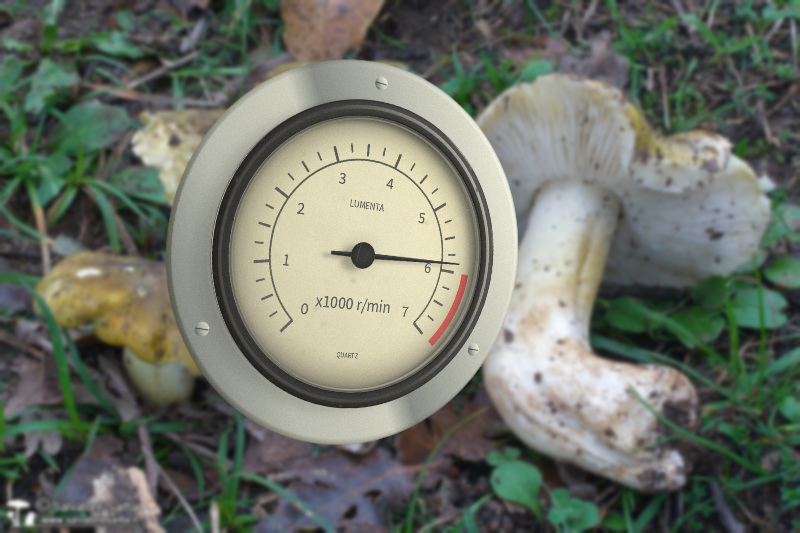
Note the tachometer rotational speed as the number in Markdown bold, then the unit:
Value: **5875** rpm
